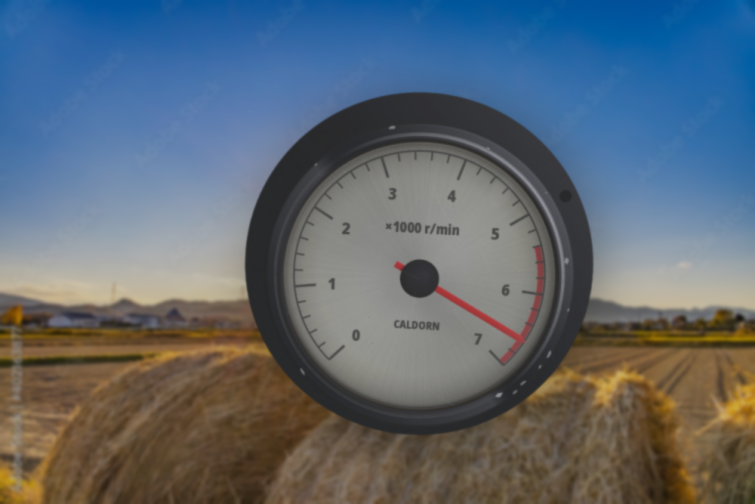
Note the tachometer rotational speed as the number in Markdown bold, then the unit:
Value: **6600** rpm
